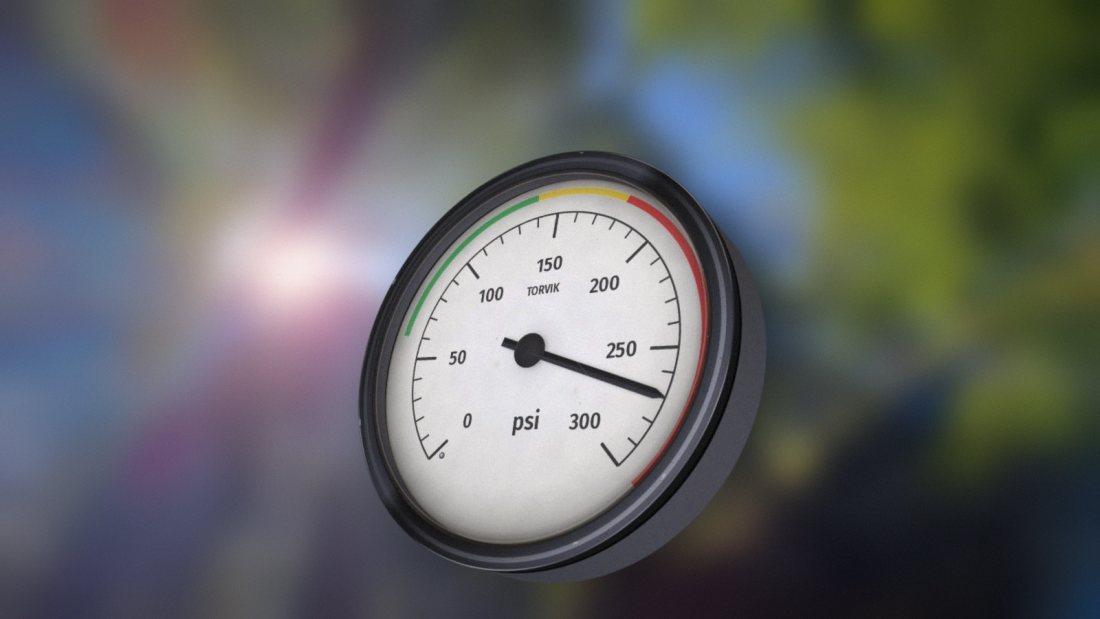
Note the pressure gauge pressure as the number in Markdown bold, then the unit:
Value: **270** psi
